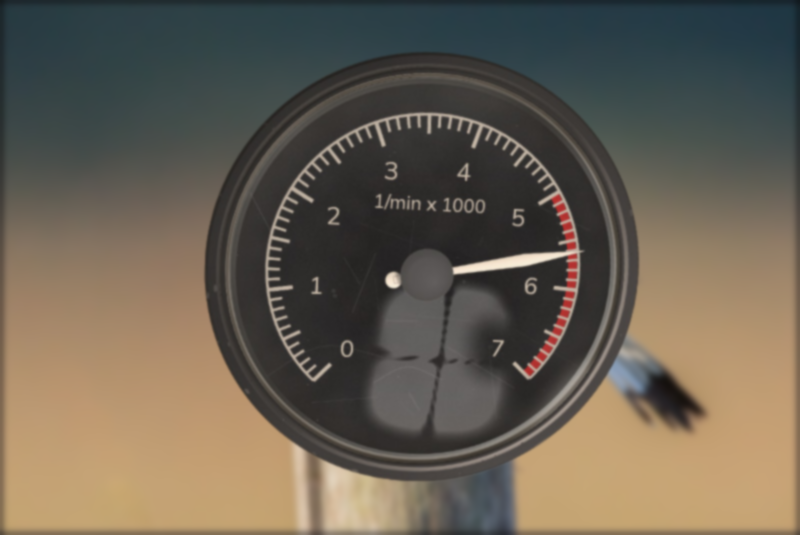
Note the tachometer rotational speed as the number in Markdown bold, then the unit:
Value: **5600** rpm
